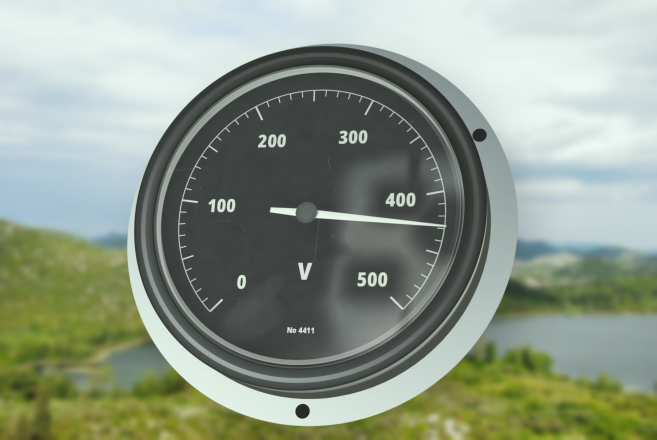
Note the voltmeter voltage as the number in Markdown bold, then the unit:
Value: **430** V
